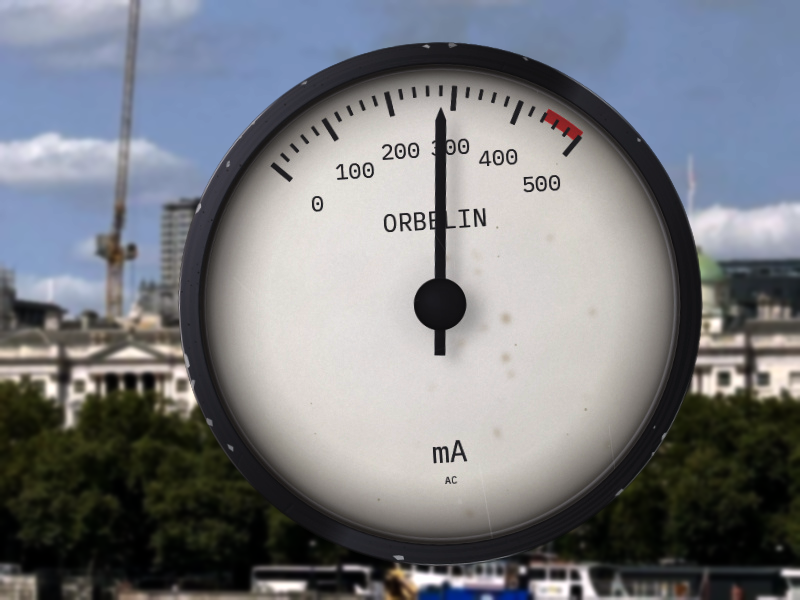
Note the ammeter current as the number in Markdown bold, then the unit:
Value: **280** mA
